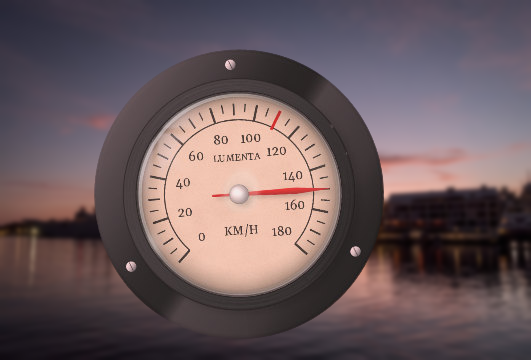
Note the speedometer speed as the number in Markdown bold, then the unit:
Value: **150** km/h
